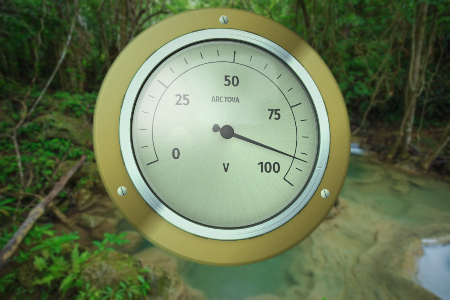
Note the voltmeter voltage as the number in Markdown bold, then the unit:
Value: **92.5** V
